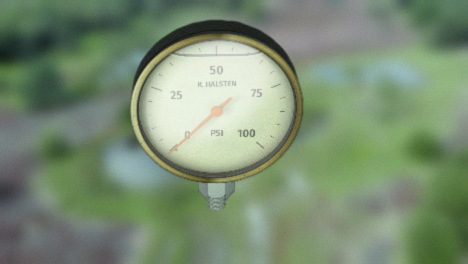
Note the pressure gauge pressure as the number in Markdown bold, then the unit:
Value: **0** psi
